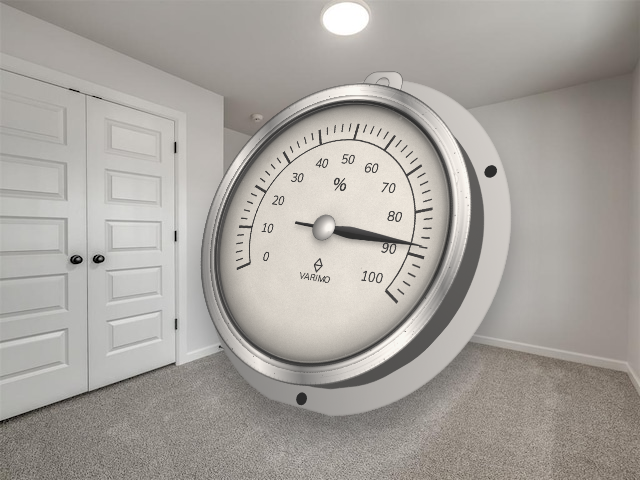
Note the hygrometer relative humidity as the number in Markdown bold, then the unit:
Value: **88** %
